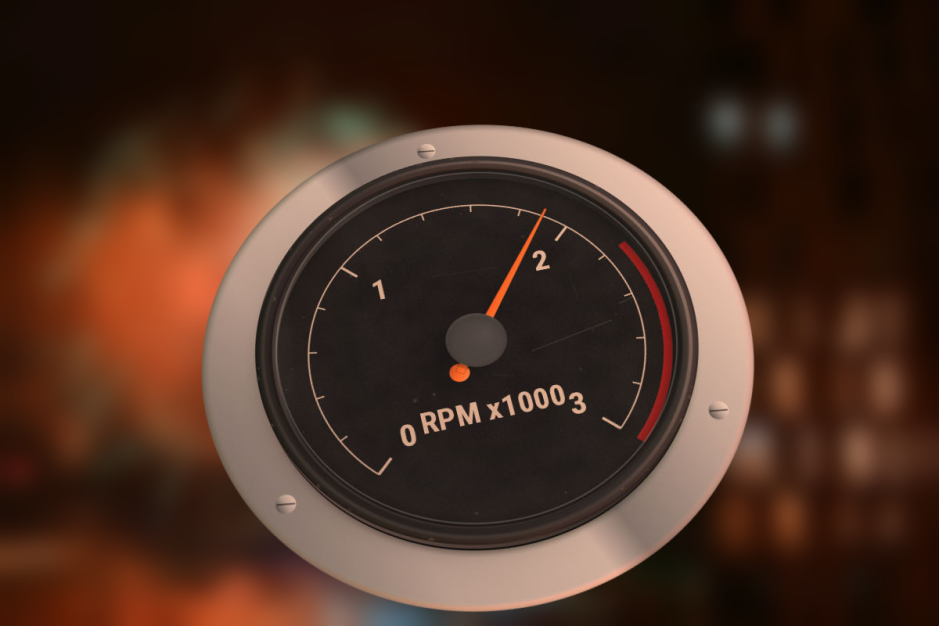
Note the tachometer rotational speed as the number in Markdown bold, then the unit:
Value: **1900** rpm
